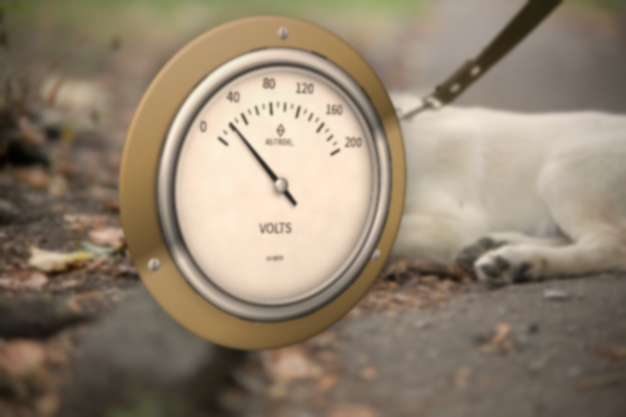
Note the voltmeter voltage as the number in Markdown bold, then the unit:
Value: **20** V
